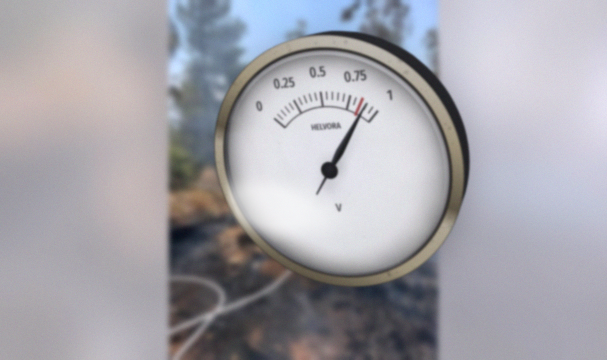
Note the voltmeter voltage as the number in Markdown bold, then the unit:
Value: **0.9** V
